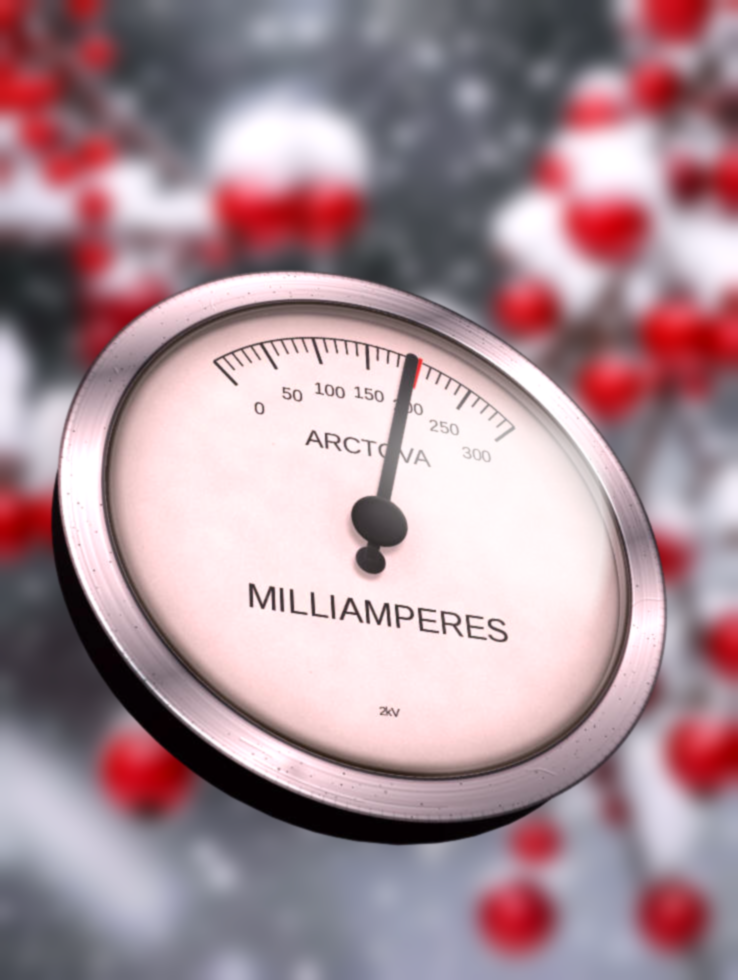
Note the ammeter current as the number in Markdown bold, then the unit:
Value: **190** mA
